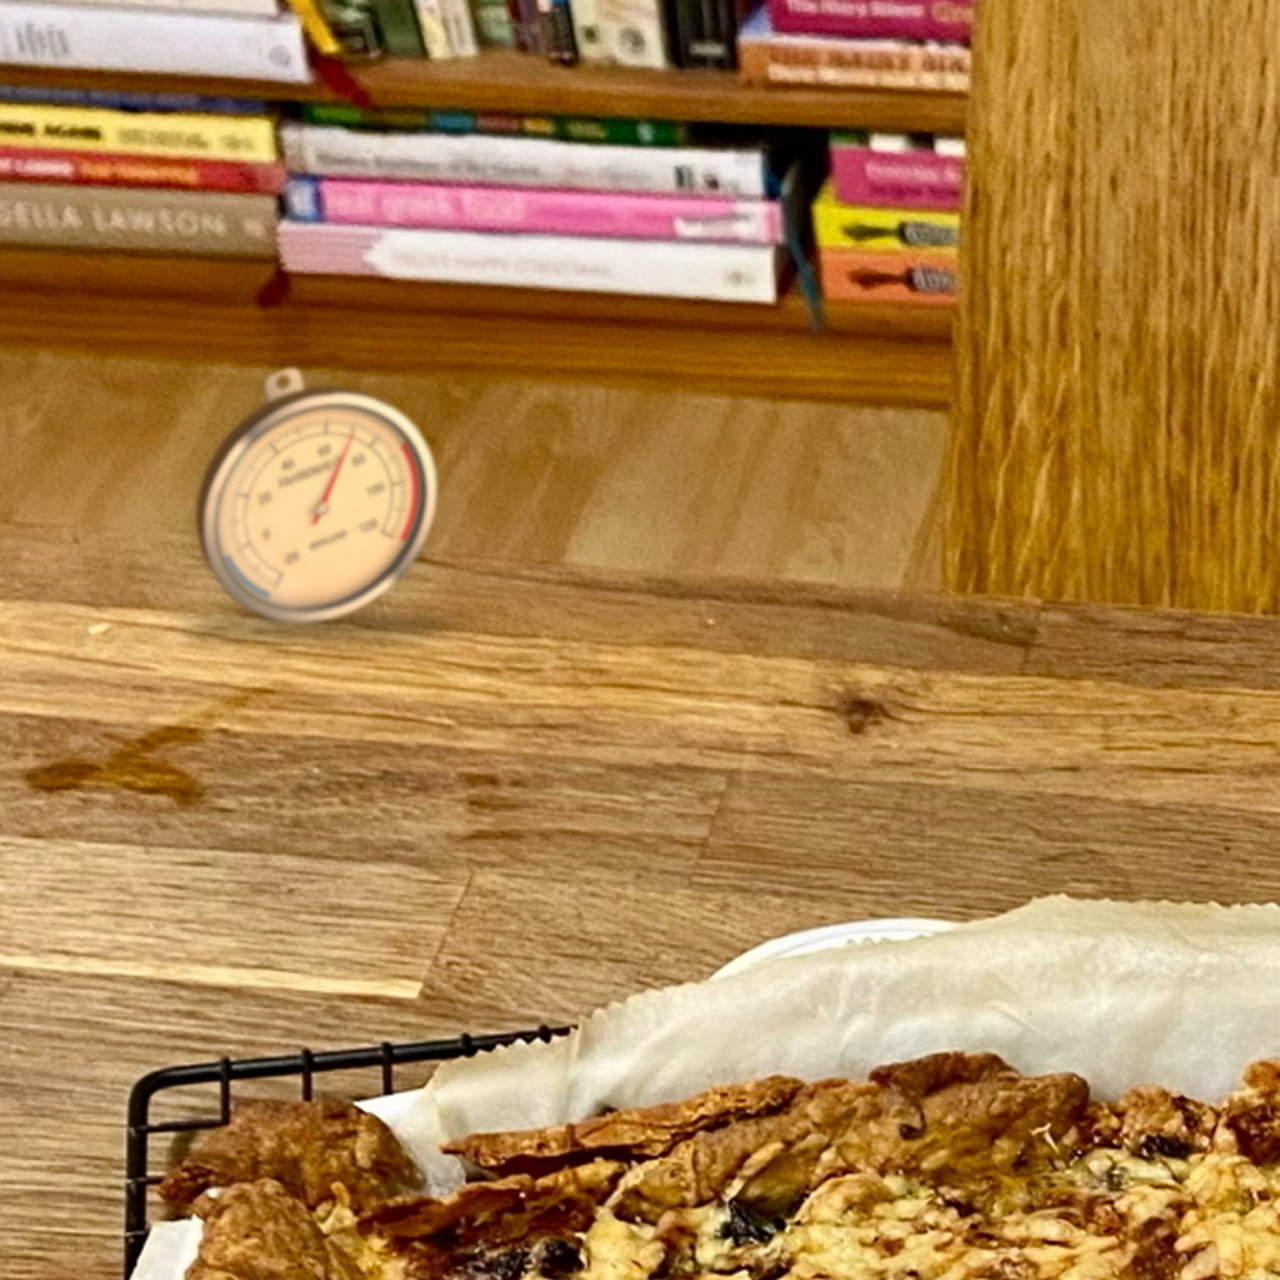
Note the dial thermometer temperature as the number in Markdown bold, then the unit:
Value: **70** °F
